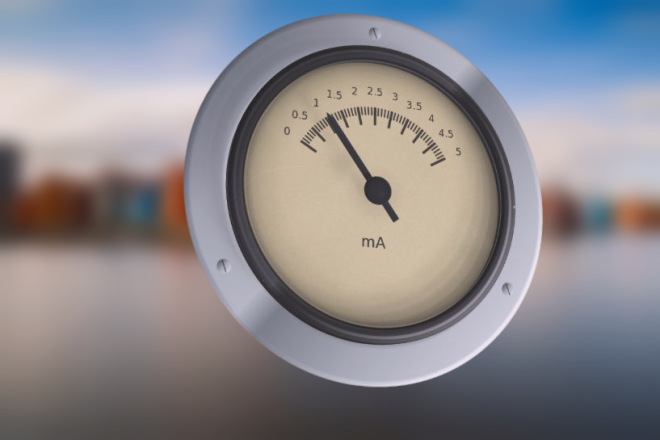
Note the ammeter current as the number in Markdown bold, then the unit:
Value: **1** mA
